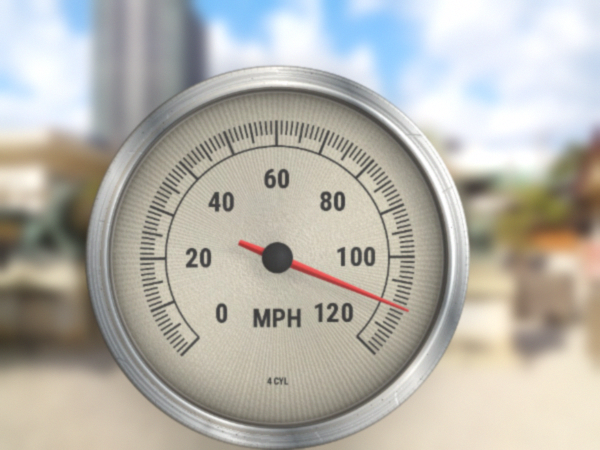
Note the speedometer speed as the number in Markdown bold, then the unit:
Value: **110** mph
